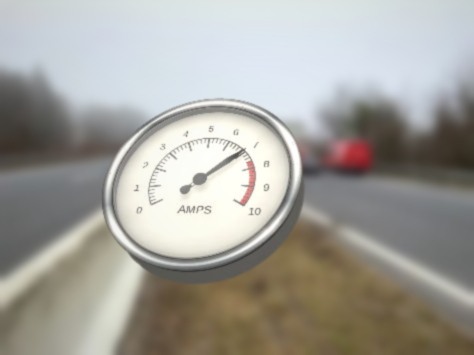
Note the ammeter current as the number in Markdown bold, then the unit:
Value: **7** A
